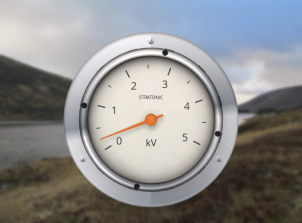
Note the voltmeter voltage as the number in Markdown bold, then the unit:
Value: **0.25** kV
